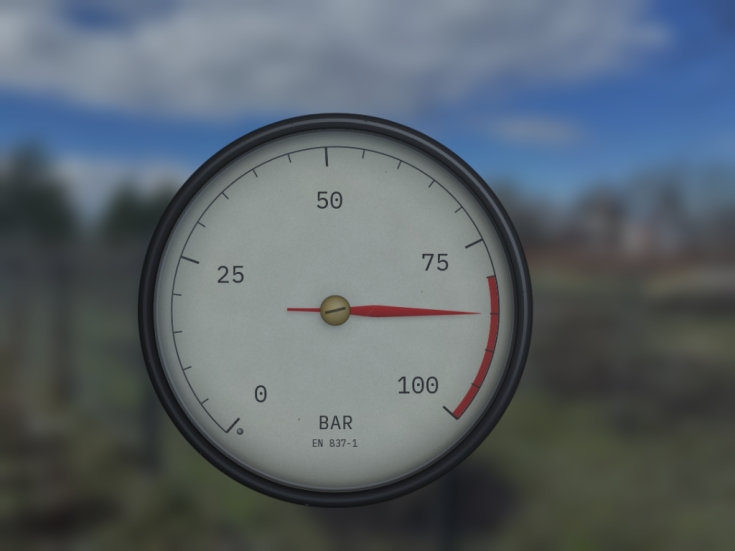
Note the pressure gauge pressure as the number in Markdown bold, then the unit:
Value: **85** bar
